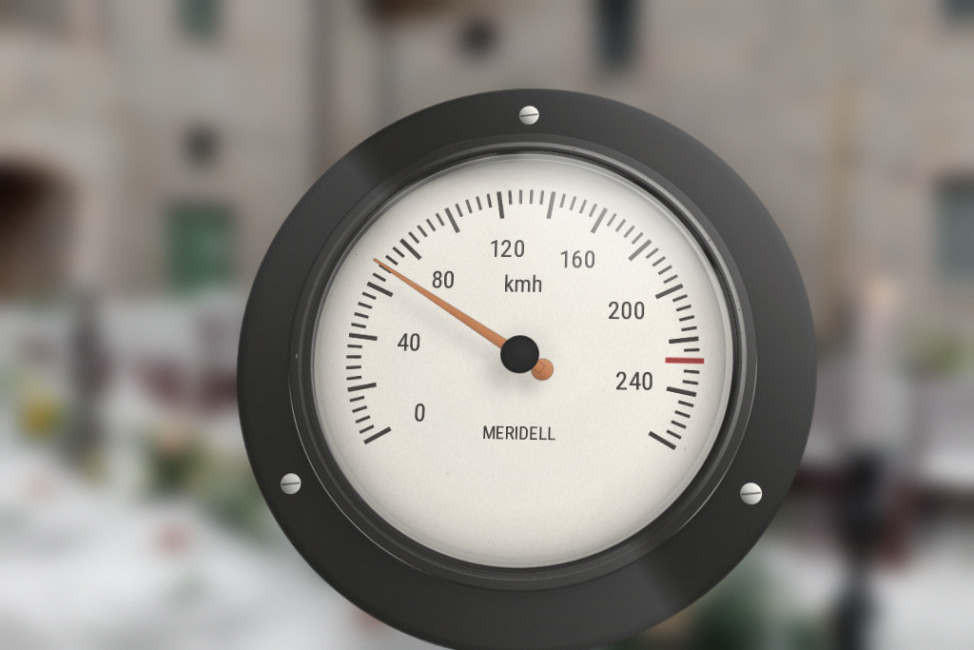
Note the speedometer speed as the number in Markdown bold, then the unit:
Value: **68** km/h
